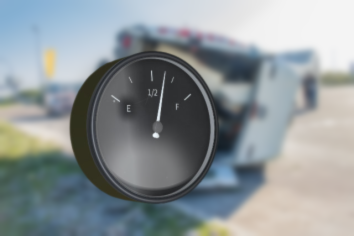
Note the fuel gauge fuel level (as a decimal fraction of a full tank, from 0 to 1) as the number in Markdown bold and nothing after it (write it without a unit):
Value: **0.625**
